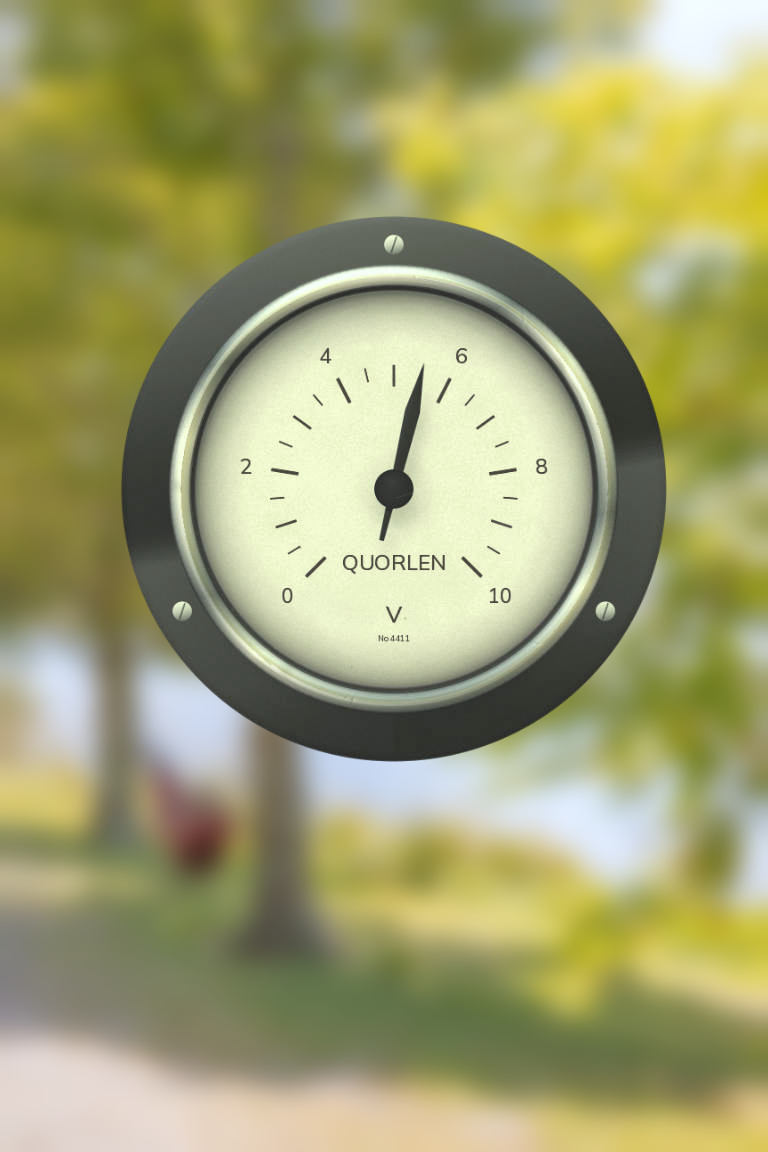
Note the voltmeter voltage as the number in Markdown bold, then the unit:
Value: **5.5** V
